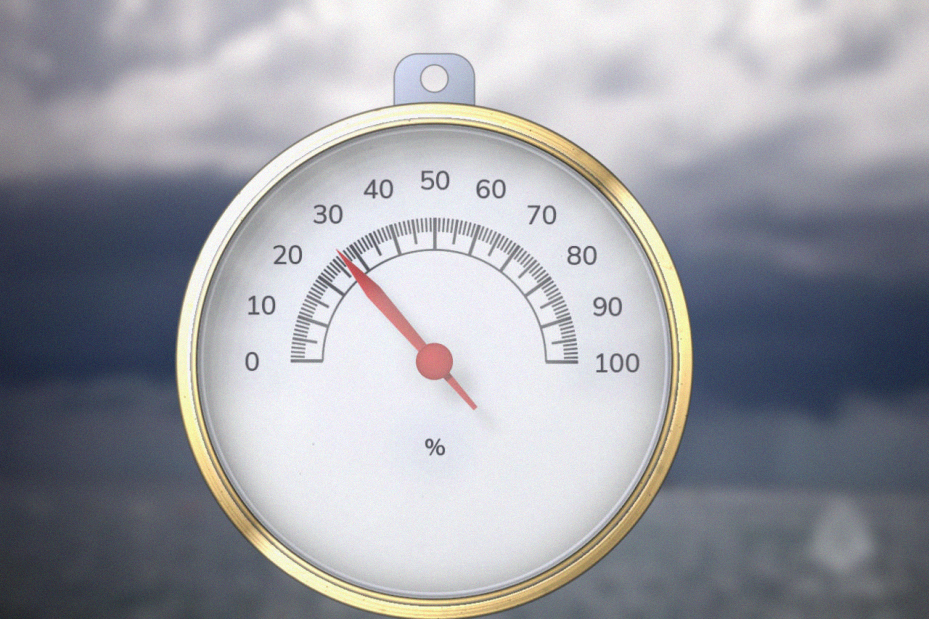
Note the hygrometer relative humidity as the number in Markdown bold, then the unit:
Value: **27** %
